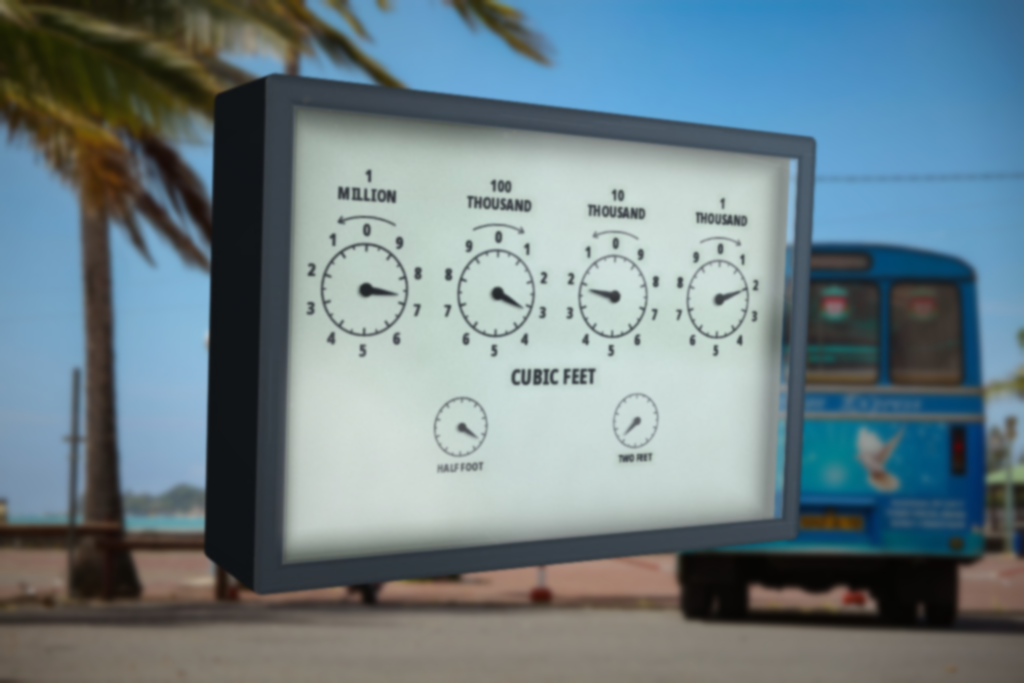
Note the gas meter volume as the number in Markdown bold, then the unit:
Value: **732200** ft³
